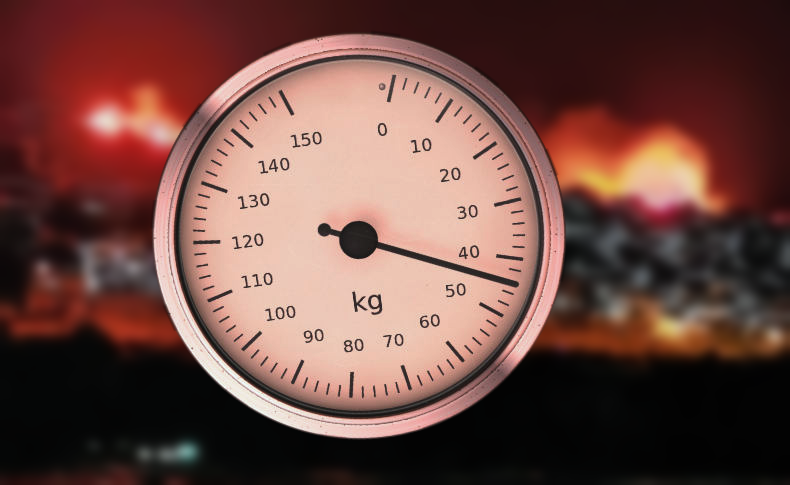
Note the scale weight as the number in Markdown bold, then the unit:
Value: **44** kg
